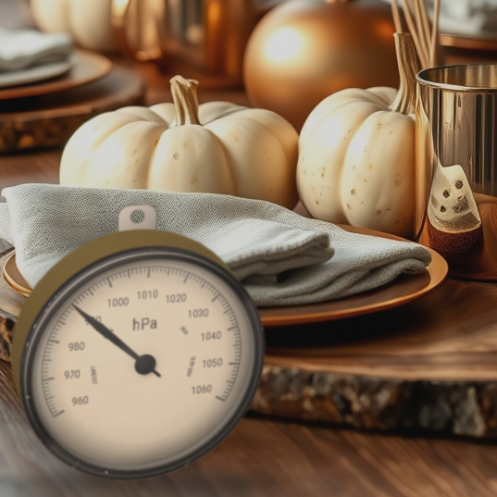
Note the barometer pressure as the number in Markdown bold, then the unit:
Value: **990** hPa
